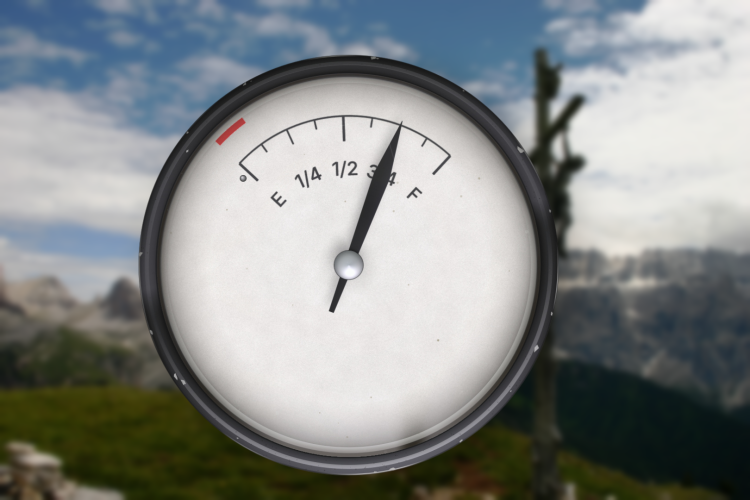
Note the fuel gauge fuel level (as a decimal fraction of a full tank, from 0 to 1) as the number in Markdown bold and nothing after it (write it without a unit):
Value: **0.75**
